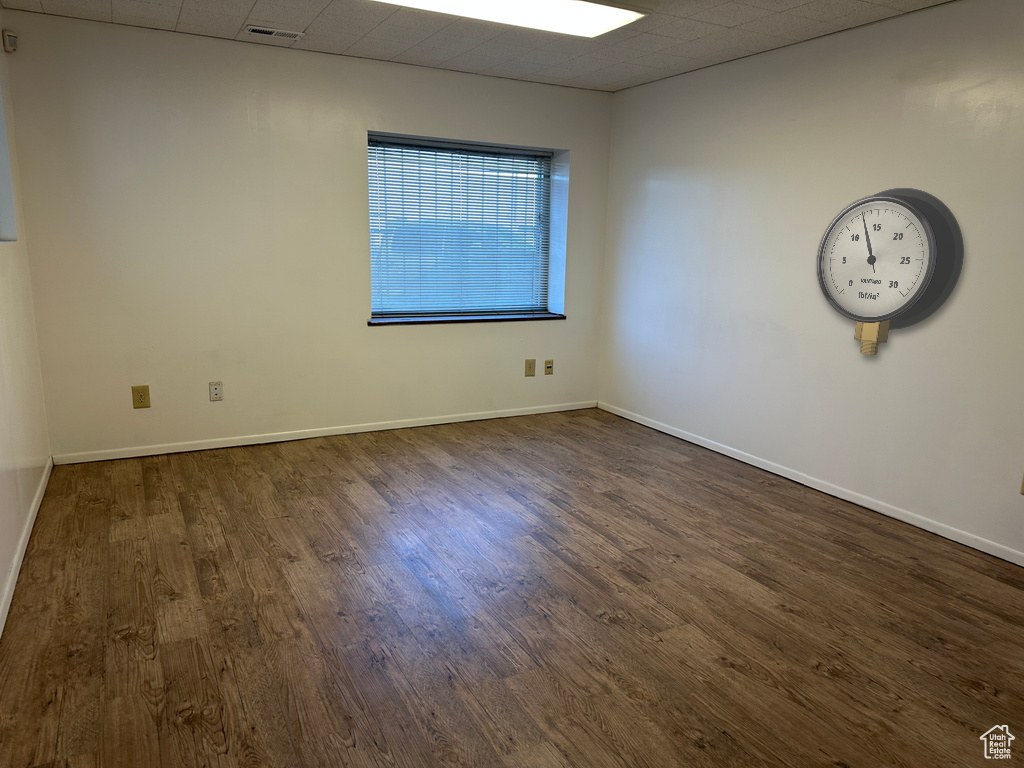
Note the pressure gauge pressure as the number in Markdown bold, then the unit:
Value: **13** psi
